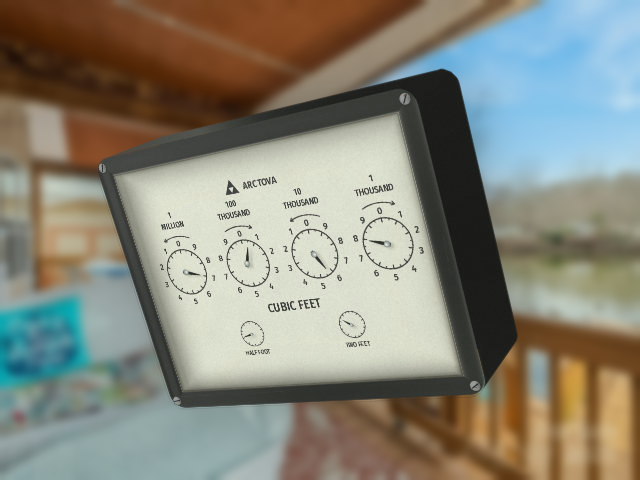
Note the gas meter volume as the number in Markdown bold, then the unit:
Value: **705800** ft³
